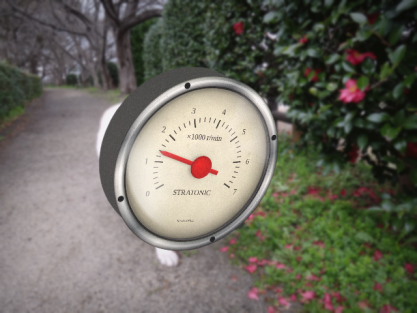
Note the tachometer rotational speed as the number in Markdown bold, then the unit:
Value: **1400** rpm
